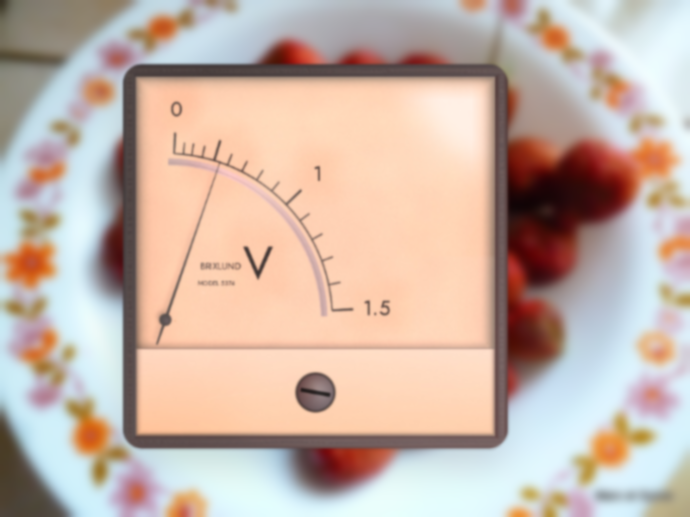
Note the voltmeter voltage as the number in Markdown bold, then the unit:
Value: **0.55** V
